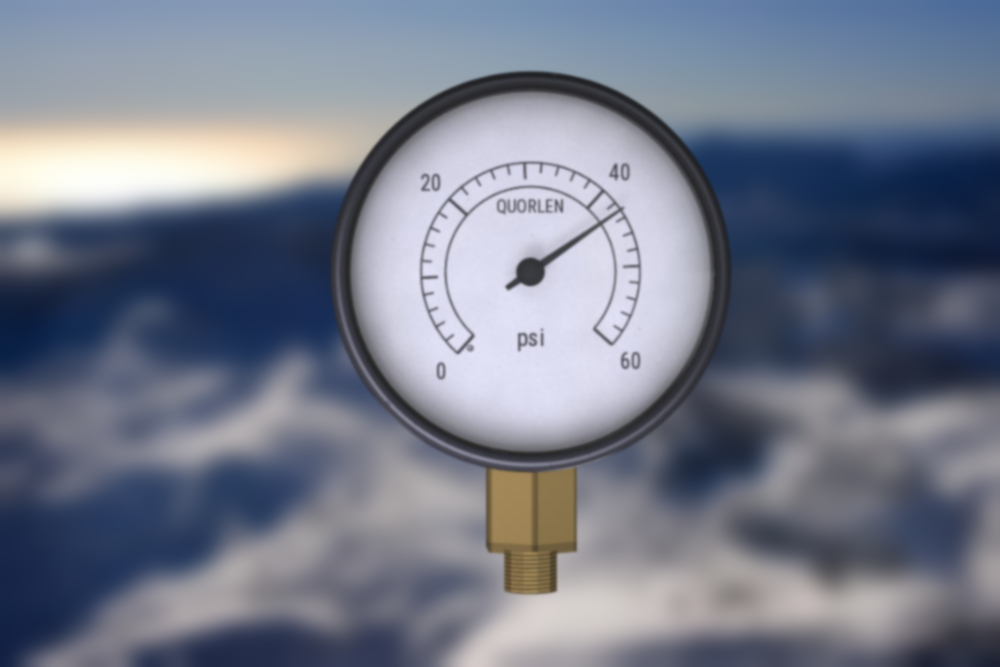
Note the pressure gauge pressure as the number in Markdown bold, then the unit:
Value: **43** psi
